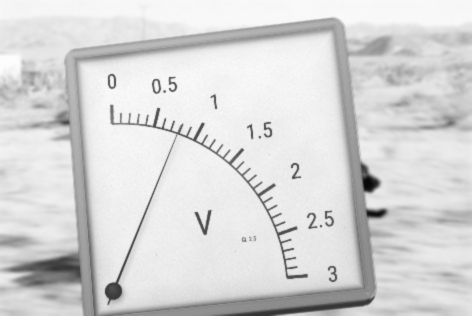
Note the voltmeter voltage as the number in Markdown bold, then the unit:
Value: **0.8** V
